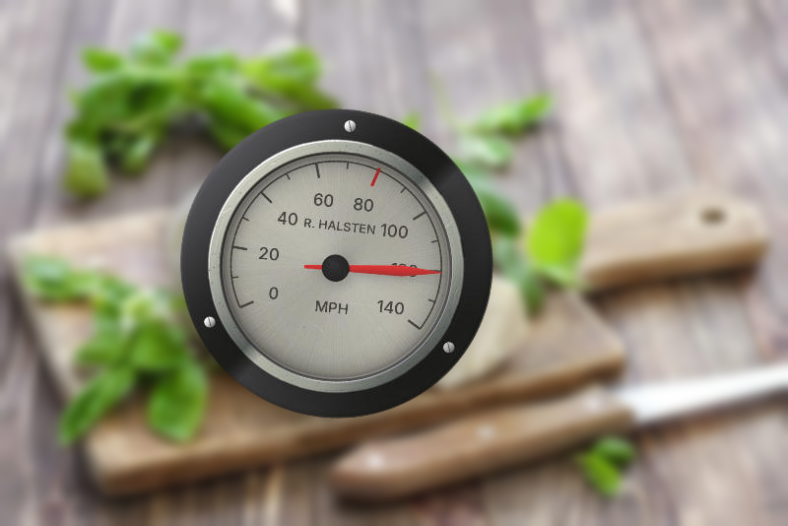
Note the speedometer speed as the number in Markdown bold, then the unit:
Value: **120** mph
